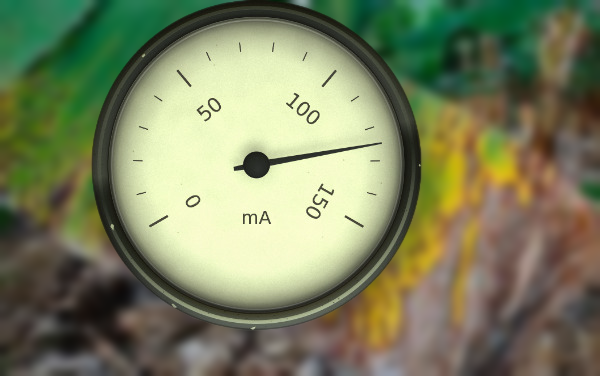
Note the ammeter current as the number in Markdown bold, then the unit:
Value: **125** mA
